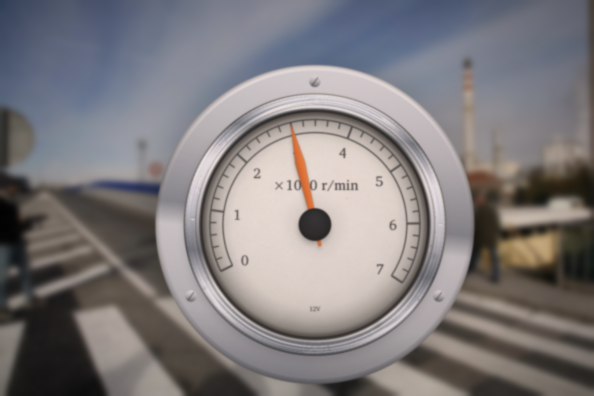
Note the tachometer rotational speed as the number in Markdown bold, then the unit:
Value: **3000** rpm
